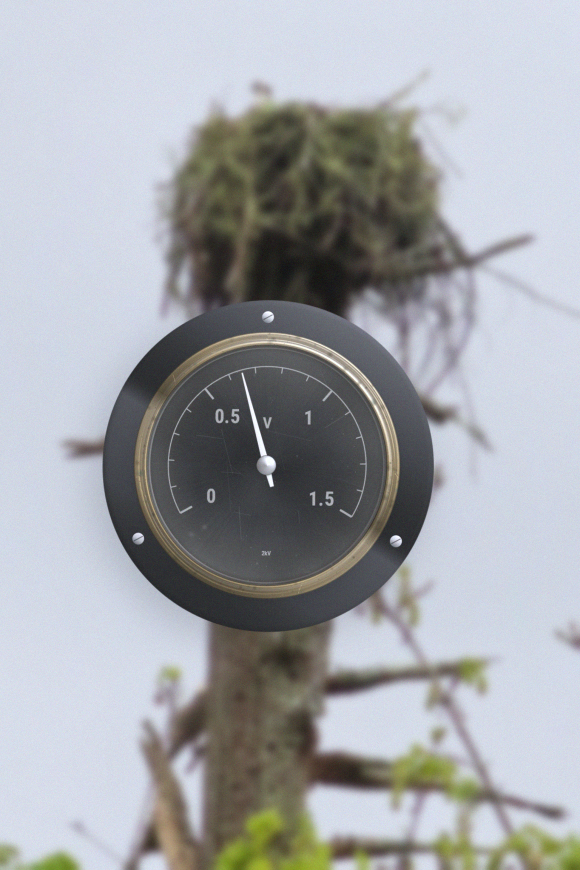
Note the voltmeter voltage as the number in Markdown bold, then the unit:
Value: **0.65** V
